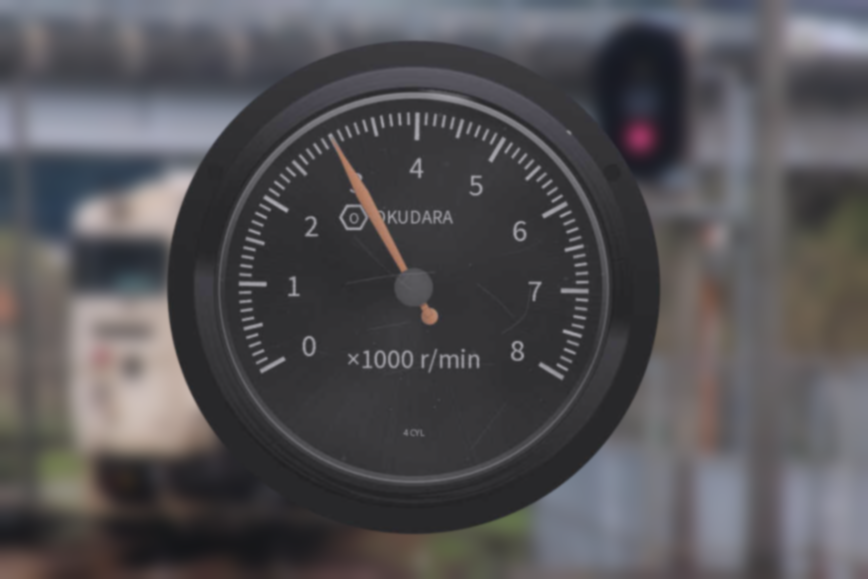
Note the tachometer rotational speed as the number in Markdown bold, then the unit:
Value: **3000** rpm
